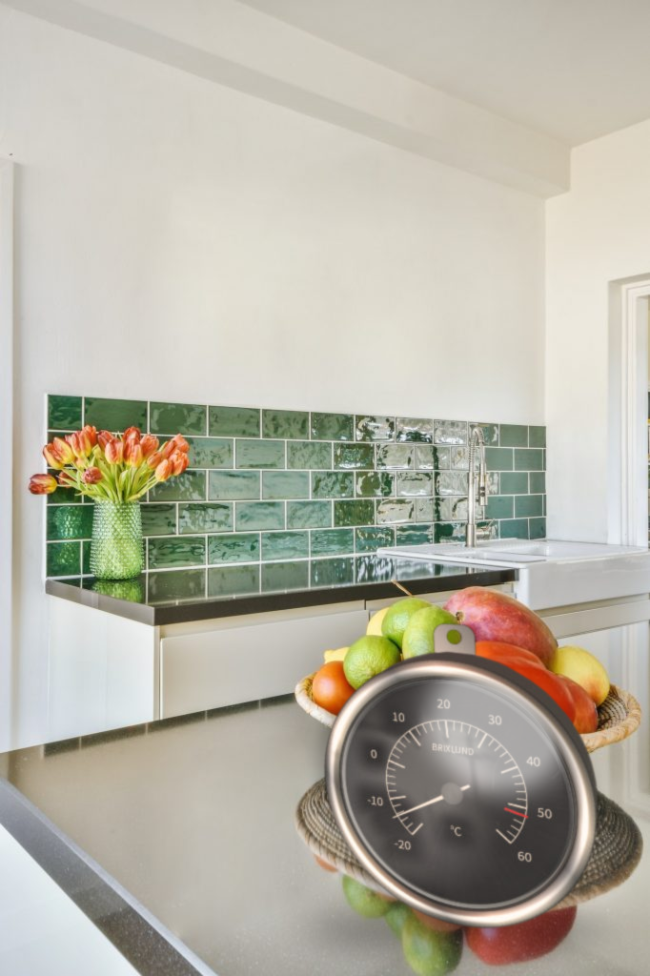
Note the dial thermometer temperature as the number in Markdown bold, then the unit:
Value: **-14** °C
